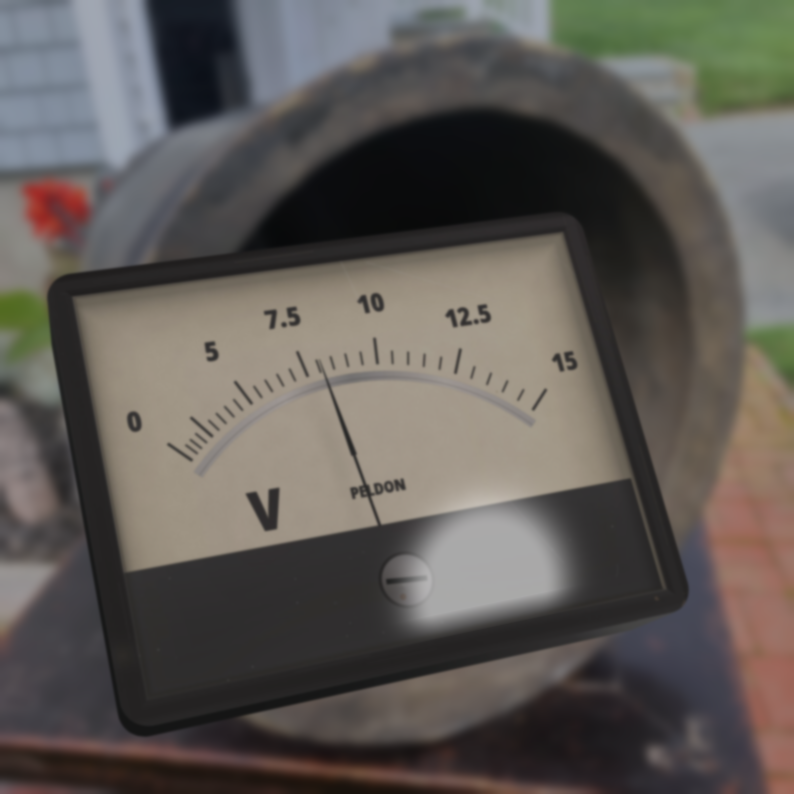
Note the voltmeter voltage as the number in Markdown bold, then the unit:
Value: **8** V
